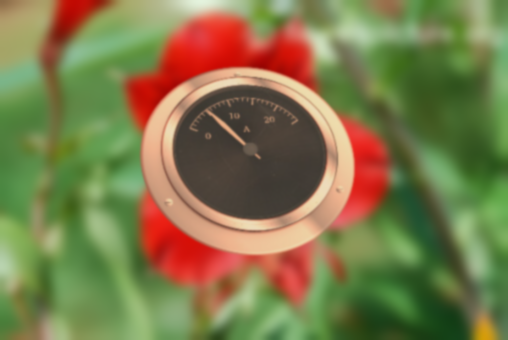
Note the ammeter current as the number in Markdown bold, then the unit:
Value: **5** A
